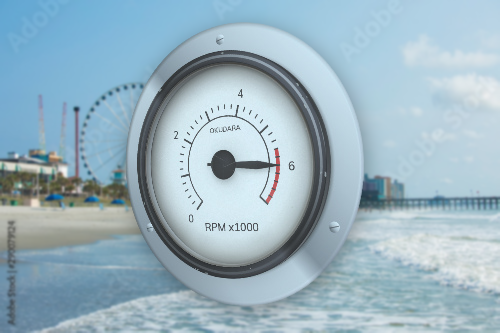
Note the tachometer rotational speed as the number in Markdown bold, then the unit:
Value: **6000** rpm
